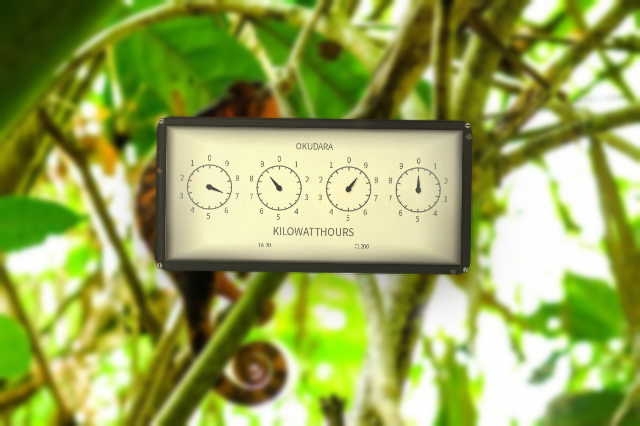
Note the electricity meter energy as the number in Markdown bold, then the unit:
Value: **6890** kWh
